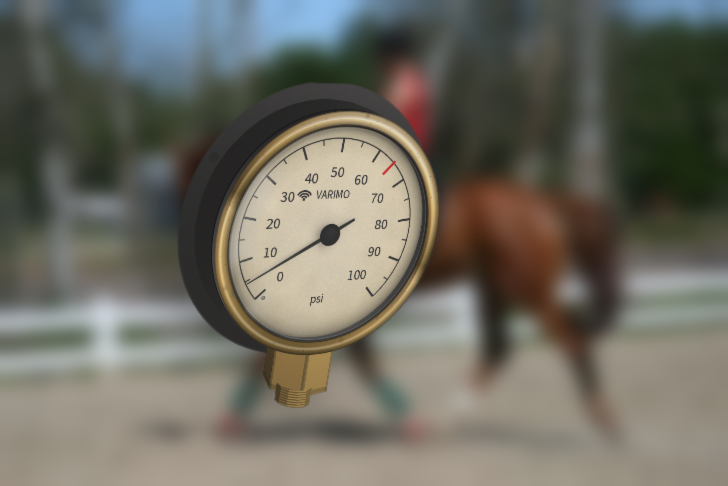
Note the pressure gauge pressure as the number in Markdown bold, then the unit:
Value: **5** psi
